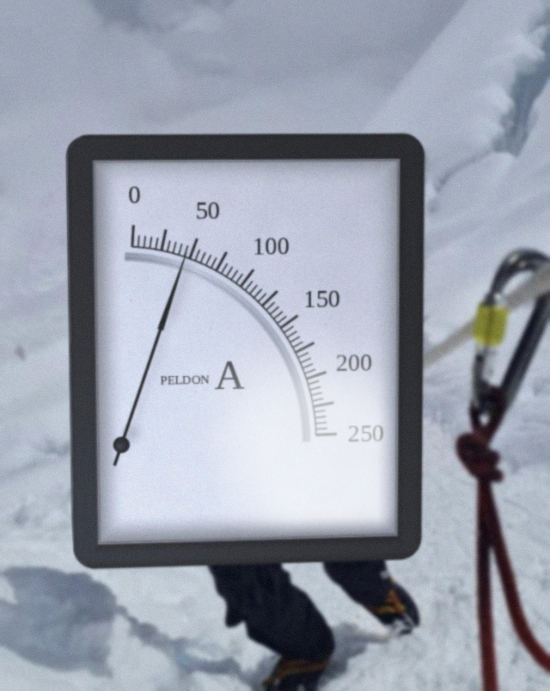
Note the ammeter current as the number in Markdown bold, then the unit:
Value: **45** A
